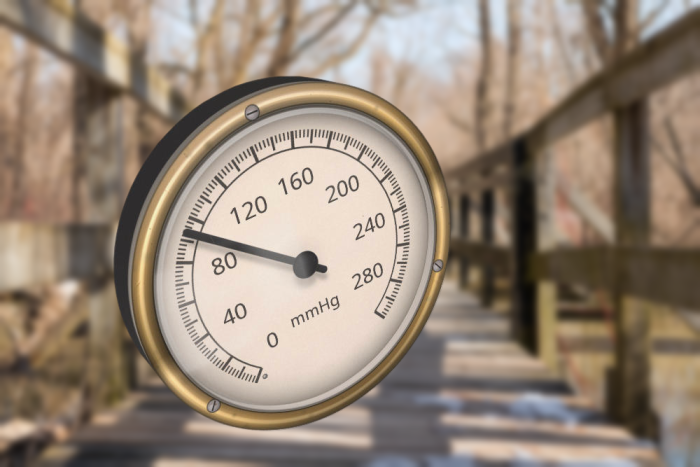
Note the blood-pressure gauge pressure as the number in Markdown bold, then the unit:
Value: **94** mmHg
